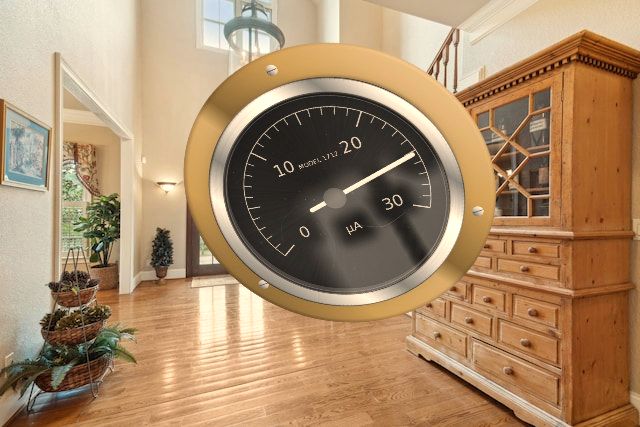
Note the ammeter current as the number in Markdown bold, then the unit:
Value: **25** µA
